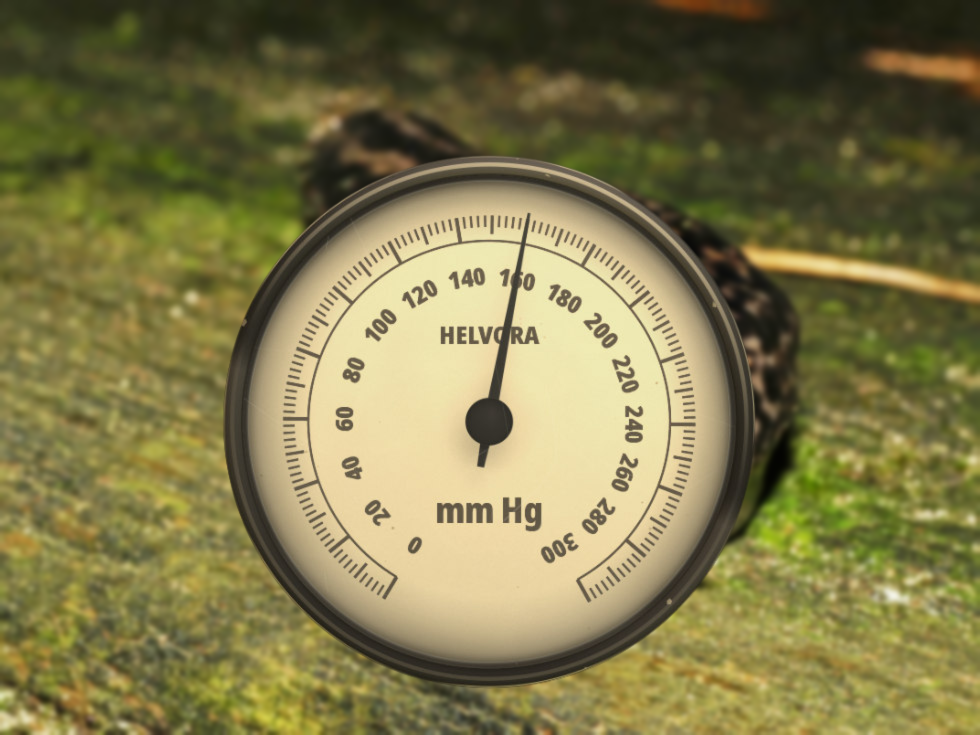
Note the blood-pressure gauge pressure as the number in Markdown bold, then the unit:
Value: **160** mmHg
